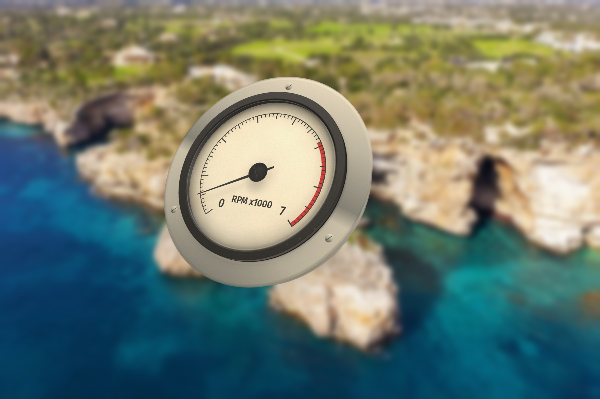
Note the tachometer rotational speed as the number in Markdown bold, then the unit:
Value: **500** rpm
